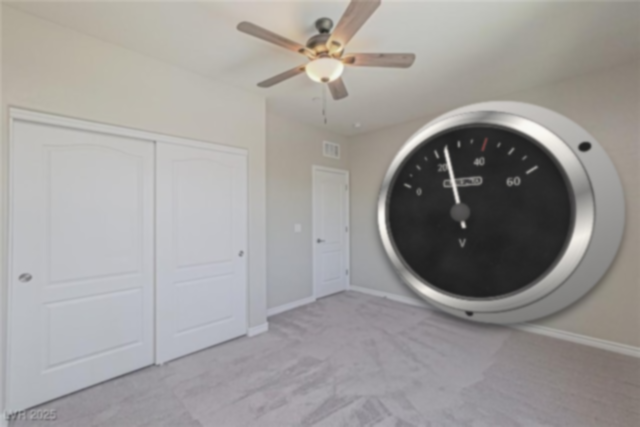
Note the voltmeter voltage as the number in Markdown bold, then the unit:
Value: **25** V
